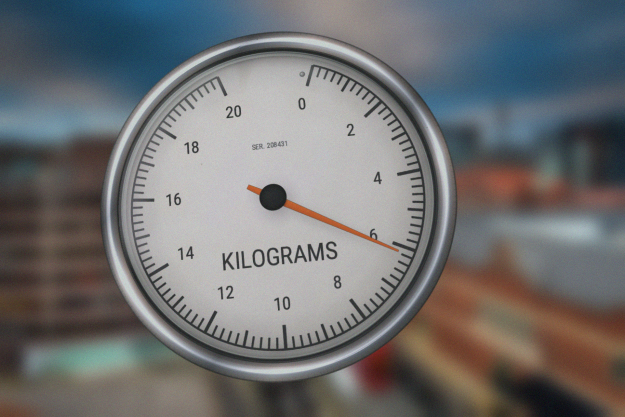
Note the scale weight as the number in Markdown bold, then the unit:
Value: **6.2** kg
